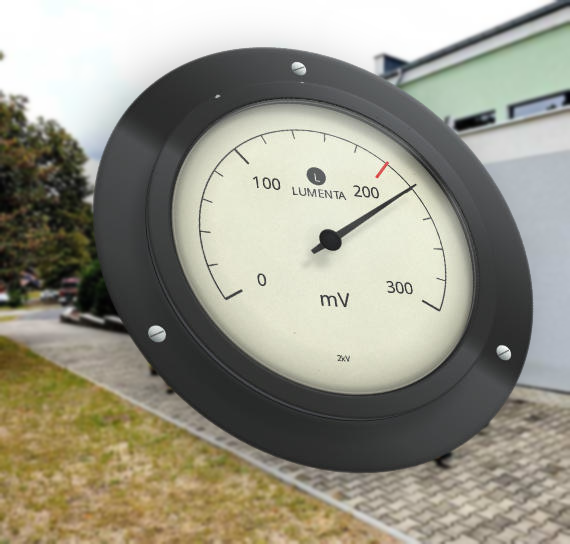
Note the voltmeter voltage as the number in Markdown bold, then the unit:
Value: **220** mV
